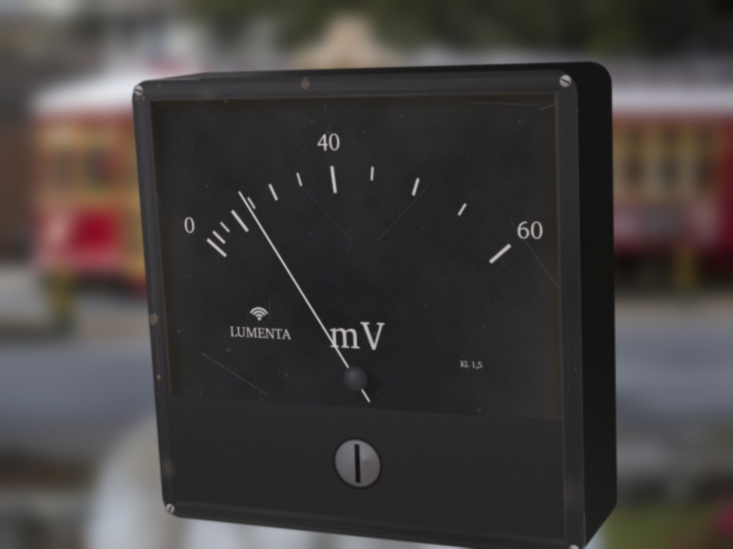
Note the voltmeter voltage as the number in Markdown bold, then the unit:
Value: **25** mV
